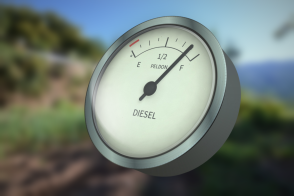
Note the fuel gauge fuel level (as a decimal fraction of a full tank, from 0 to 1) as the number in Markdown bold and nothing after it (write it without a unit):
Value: **0.875**
